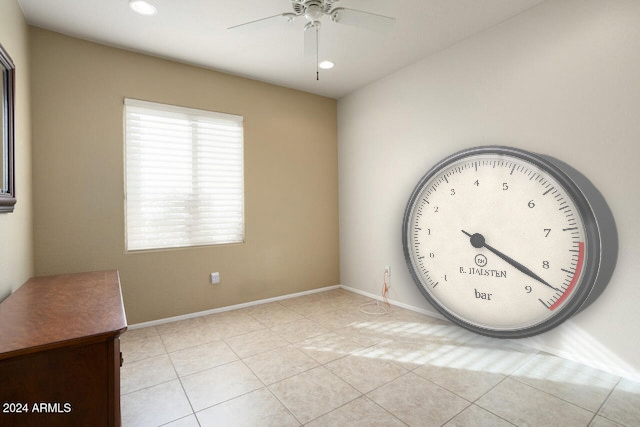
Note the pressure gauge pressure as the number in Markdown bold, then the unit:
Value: **8.5** bar
